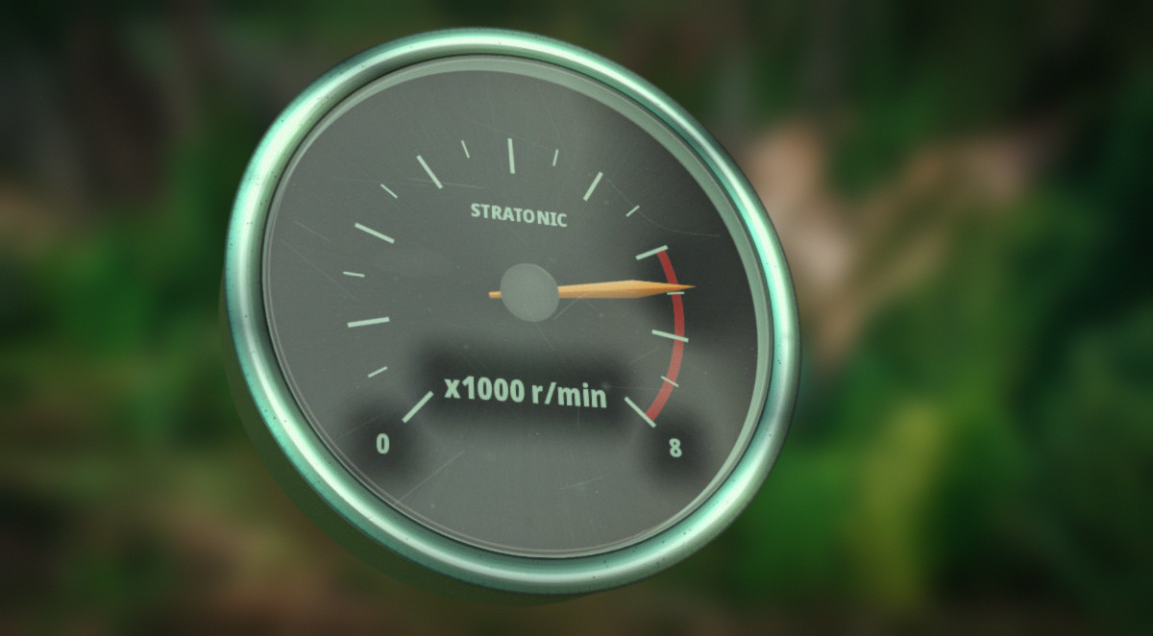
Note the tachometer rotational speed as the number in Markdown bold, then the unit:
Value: **6500** rpm
